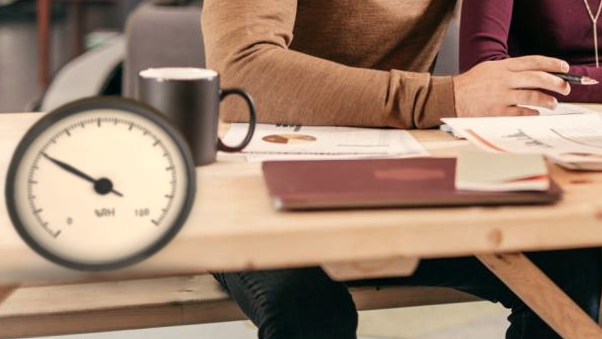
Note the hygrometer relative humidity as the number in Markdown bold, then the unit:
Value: **30** %
